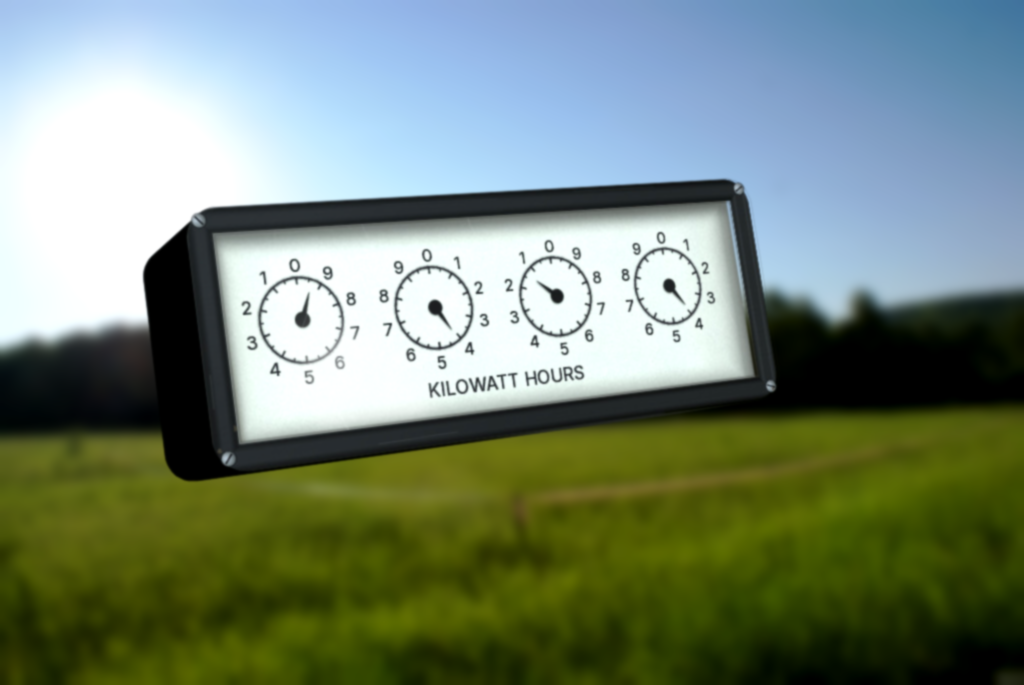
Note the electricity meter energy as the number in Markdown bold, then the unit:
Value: **9414** kWh
